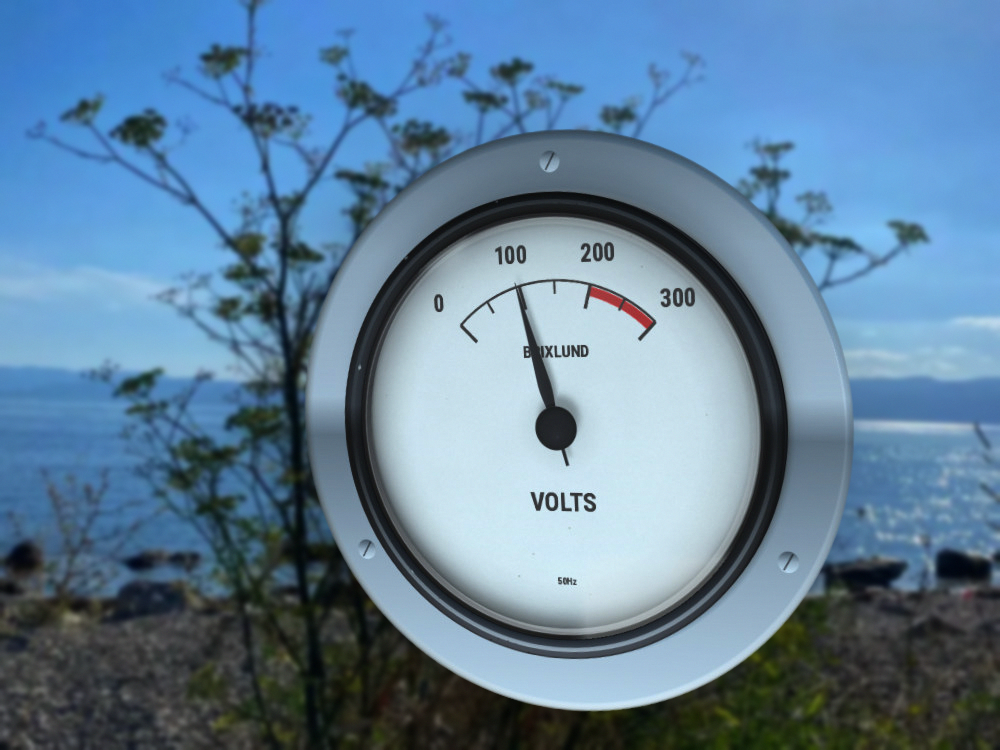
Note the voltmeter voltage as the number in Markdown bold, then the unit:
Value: **100** V
